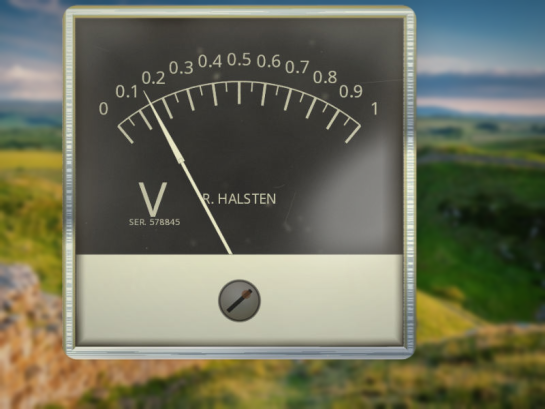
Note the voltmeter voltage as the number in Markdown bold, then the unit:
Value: **0.15** V
